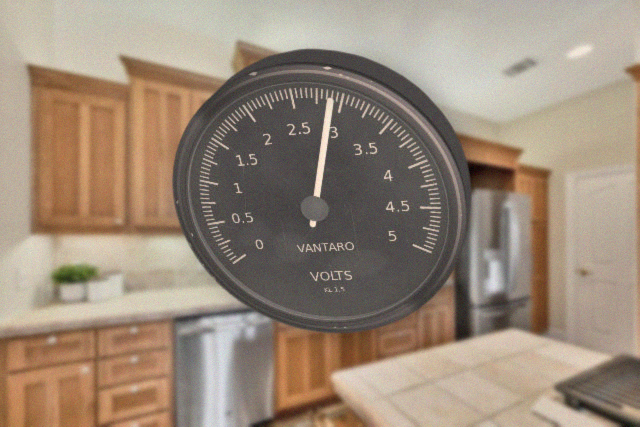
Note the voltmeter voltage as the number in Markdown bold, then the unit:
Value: **2.9** V
